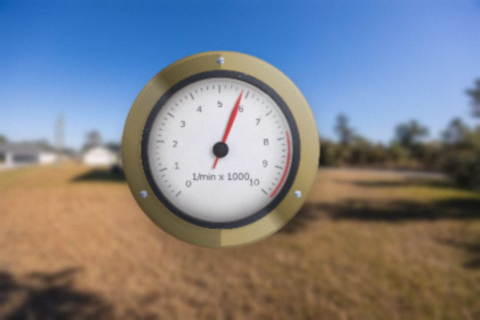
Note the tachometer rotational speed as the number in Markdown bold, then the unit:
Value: **5800** rpm
